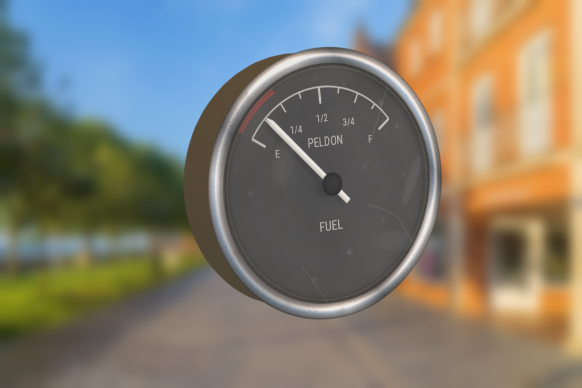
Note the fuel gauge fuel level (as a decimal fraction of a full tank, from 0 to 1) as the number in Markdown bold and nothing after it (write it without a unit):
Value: **0.125**
